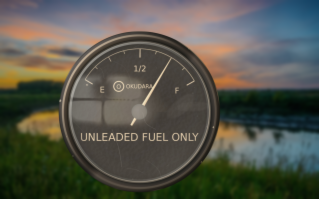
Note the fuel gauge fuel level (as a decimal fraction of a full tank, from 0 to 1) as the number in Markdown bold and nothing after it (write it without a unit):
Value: **0.75**
